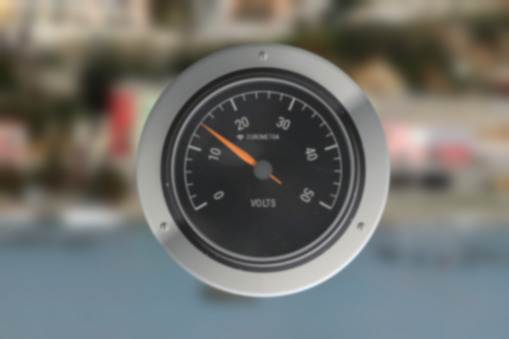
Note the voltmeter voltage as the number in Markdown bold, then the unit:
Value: **14** V
